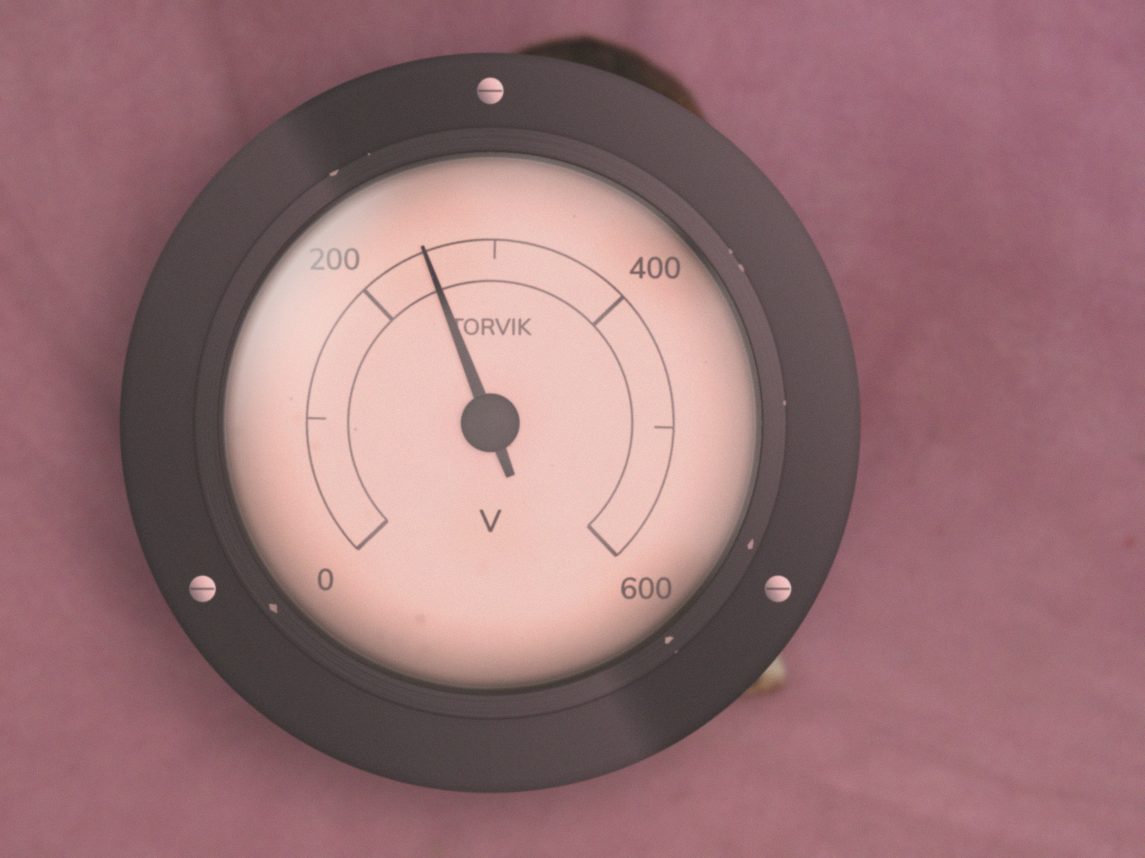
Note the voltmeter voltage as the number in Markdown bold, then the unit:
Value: **250** V
